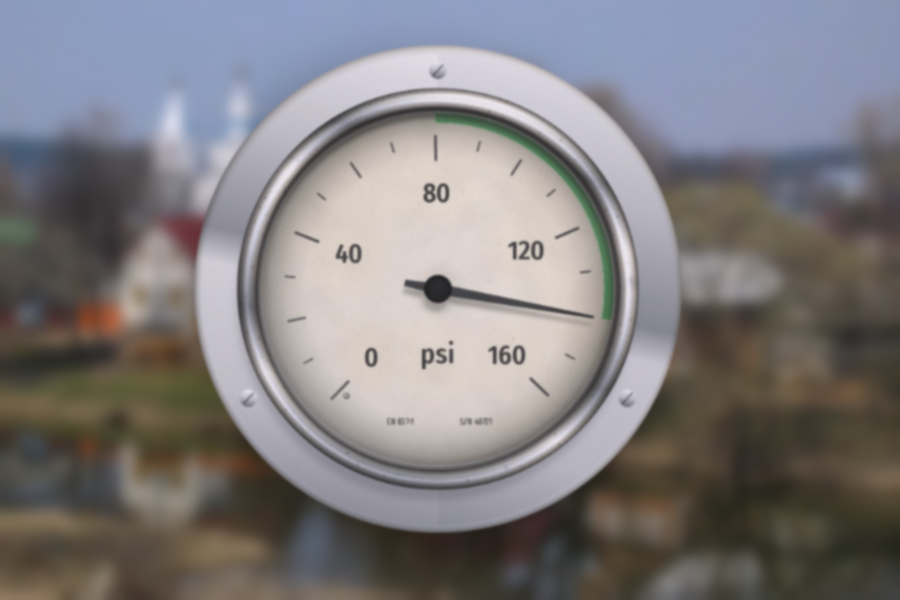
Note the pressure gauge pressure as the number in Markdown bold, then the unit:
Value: **140** psi
